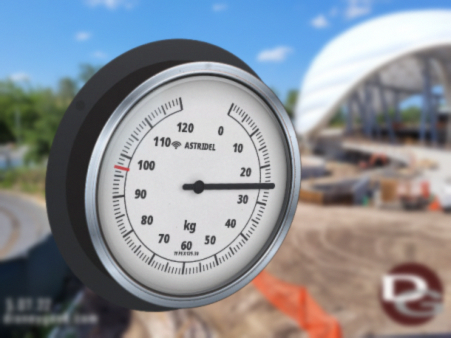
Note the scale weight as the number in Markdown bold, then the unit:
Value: **25** kg
